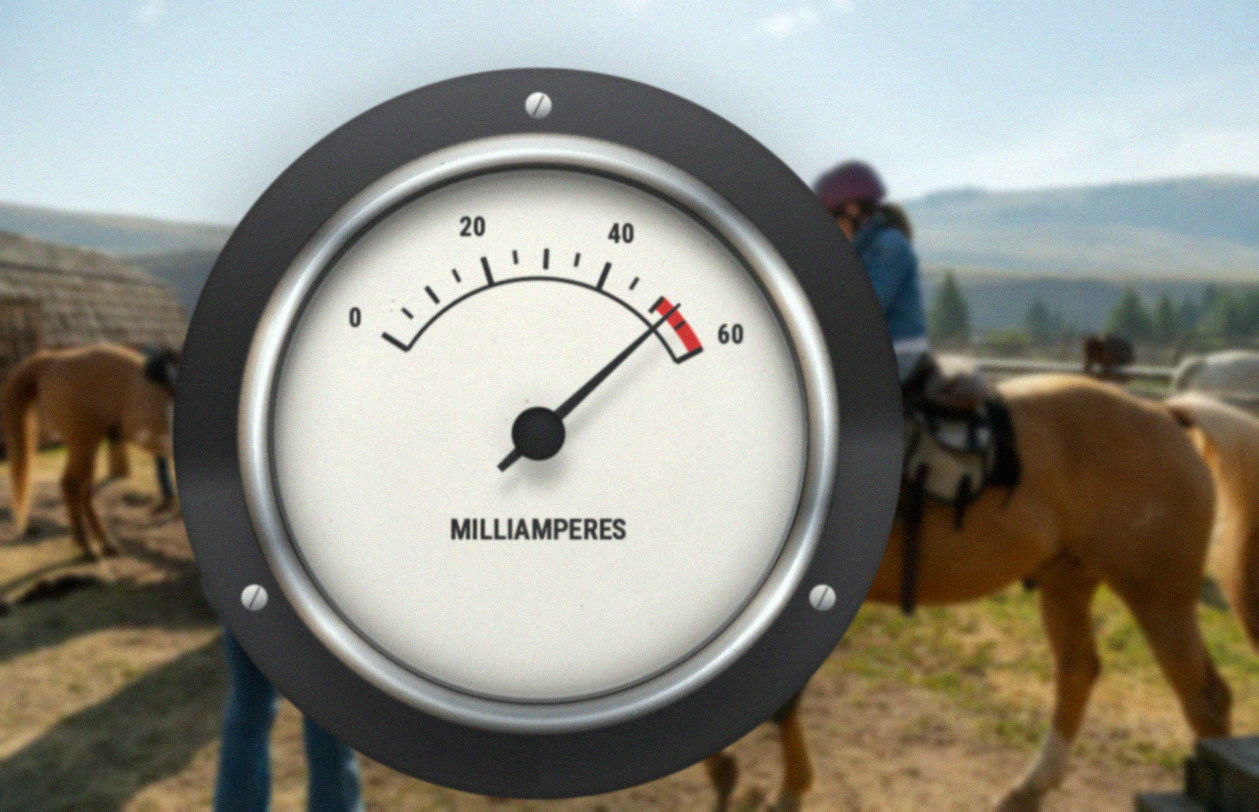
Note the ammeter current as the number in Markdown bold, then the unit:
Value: **52.5** mA
